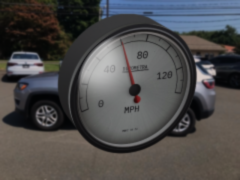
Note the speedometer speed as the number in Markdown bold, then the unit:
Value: **60** mph
